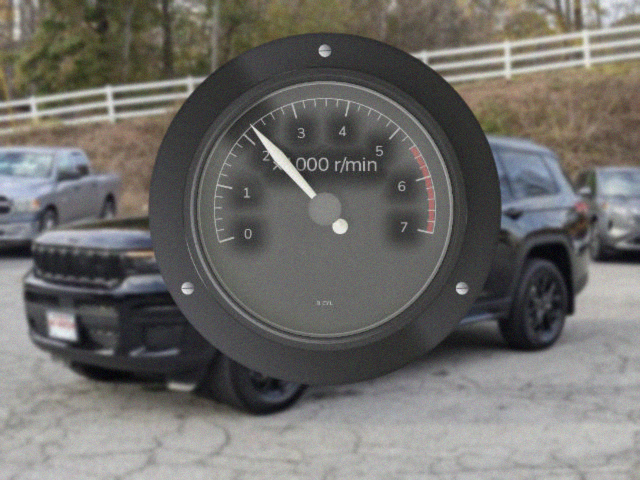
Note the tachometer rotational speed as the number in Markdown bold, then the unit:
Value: **2200** rpm
